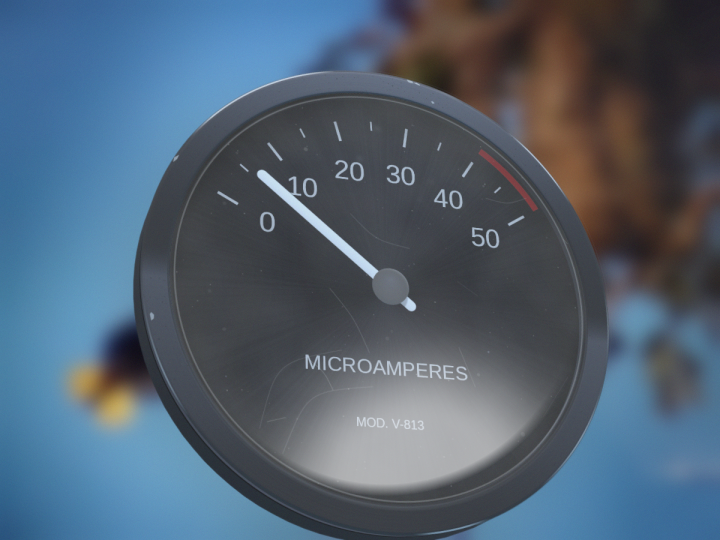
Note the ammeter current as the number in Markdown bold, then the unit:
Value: **5** µA
